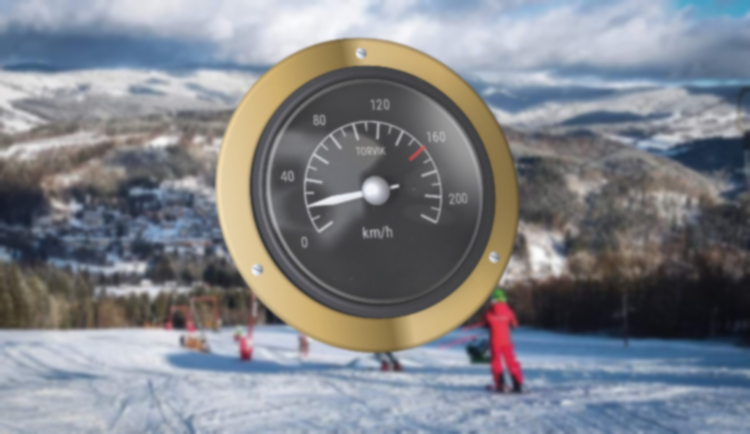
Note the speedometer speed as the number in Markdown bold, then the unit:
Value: **20** km/h
